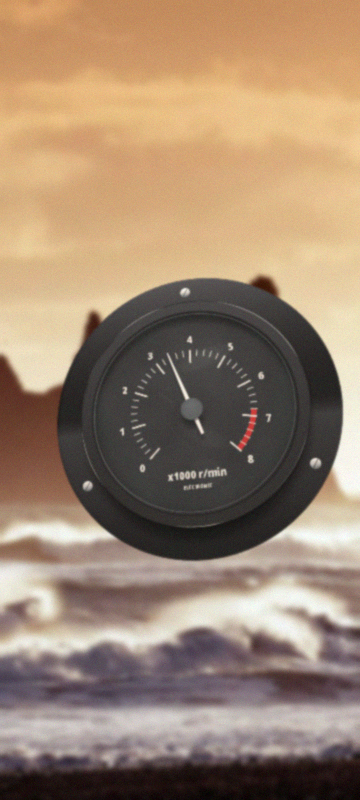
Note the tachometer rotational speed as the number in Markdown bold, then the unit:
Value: **3400** rpm
